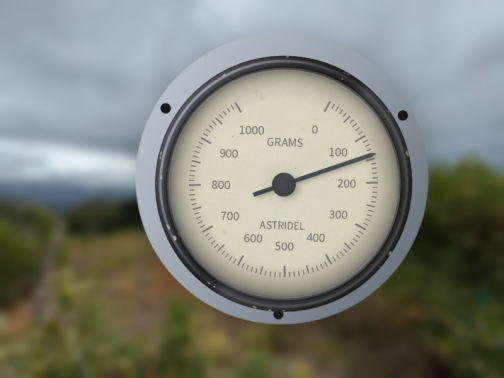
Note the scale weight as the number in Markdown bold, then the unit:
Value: **140** g
